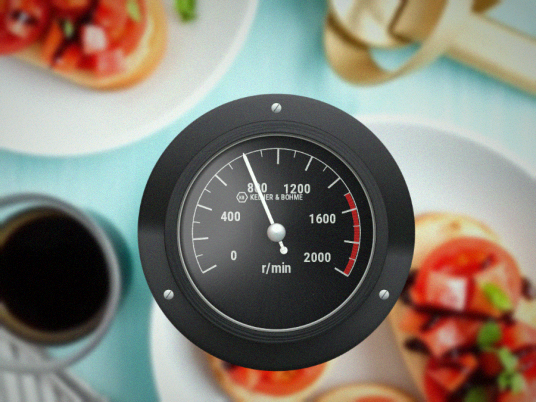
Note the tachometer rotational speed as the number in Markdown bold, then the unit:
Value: **800** rpm
